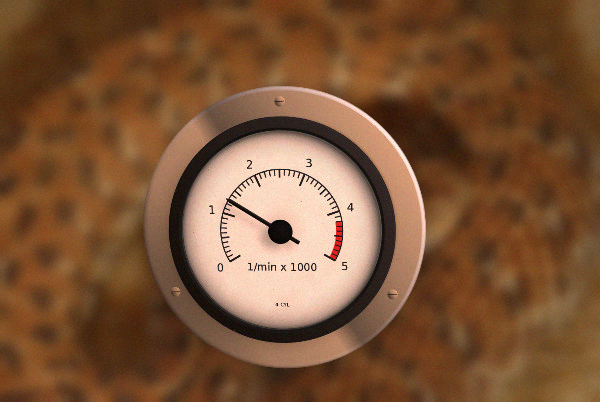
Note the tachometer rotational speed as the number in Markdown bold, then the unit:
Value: **1300** rpm
